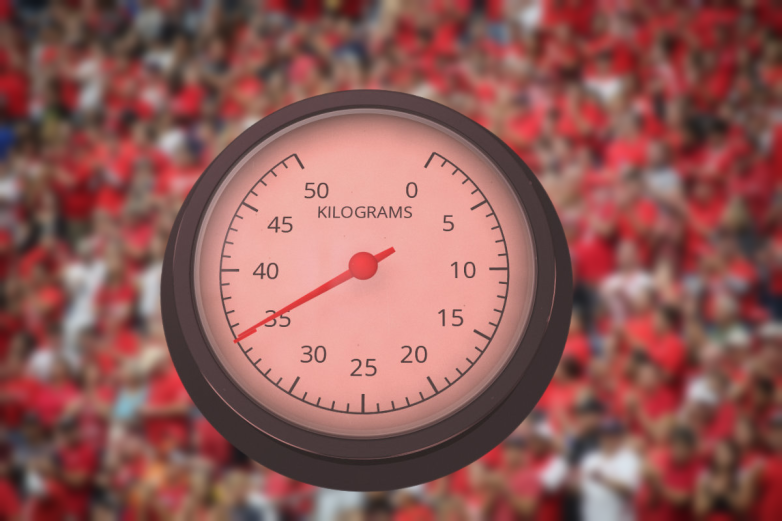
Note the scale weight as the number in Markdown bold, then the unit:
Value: **35** kg
